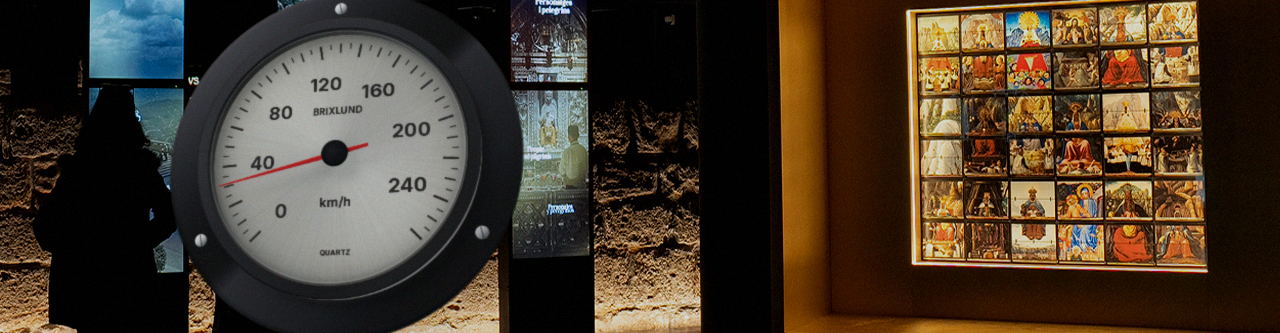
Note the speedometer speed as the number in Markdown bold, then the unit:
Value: **30** km/h
